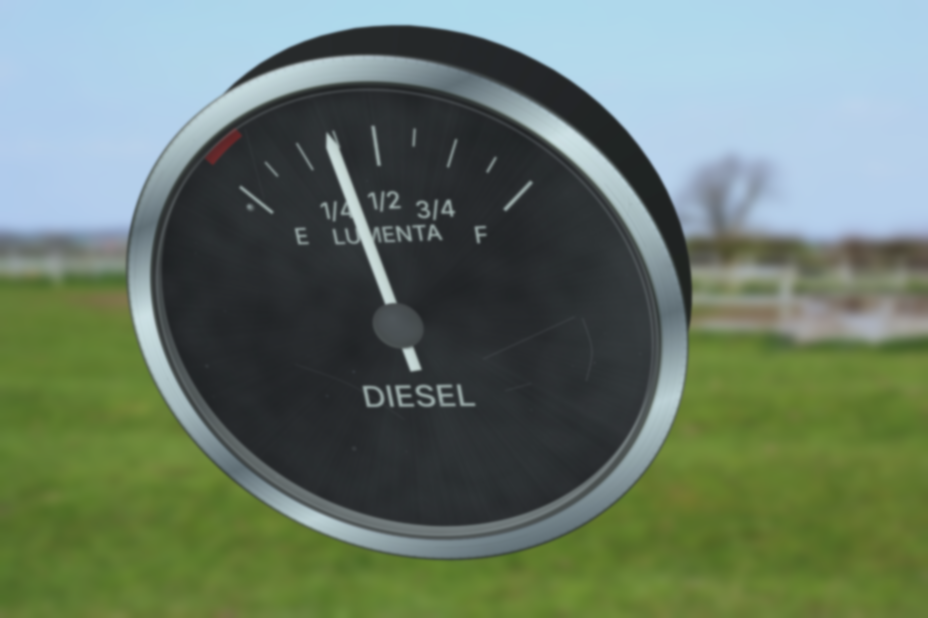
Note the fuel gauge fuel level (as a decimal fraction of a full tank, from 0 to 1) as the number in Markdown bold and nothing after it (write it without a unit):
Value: **0.375**
